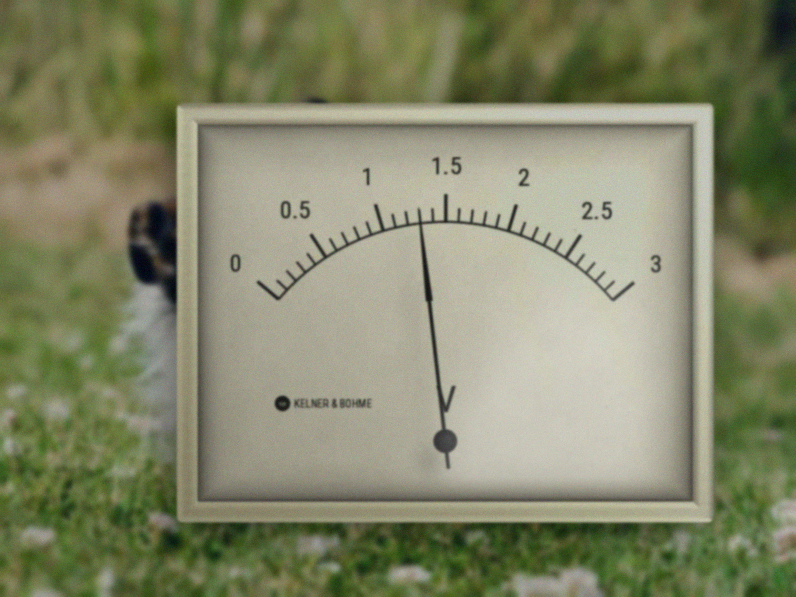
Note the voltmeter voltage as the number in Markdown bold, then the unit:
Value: **1.3** V
